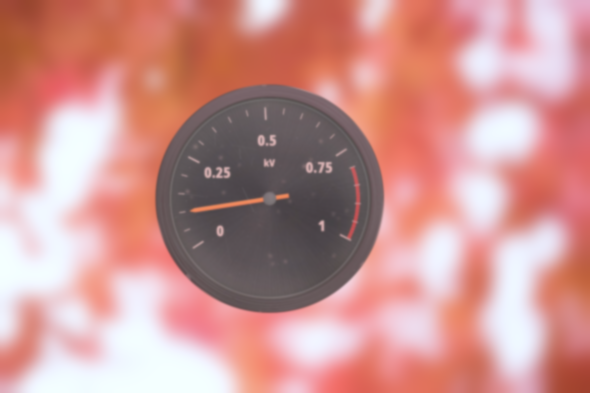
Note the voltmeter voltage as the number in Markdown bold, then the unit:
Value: **0.1** kV
